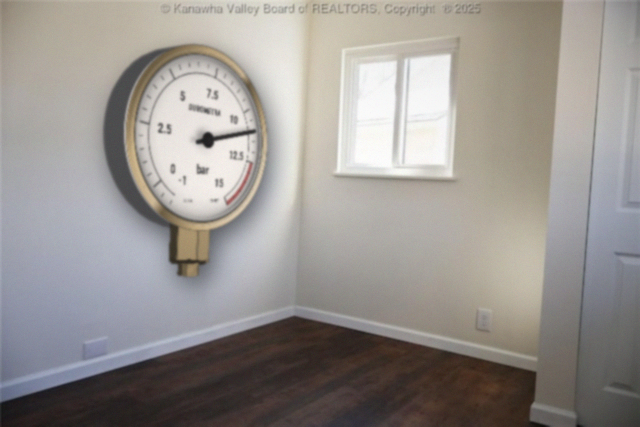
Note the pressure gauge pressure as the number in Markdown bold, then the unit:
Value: **11** bar
